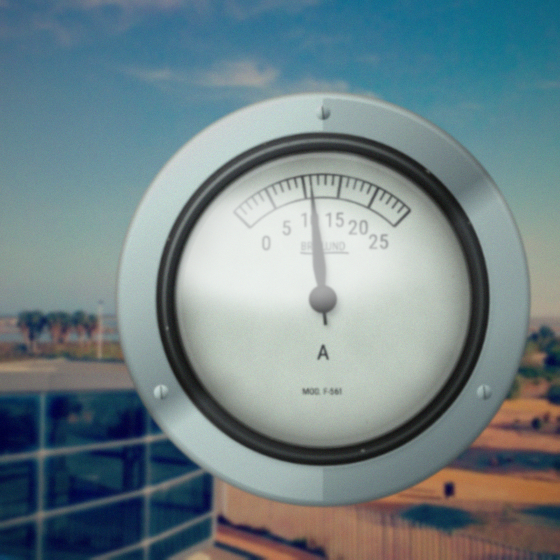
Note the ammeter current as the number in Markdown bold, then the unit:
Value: **11** A
